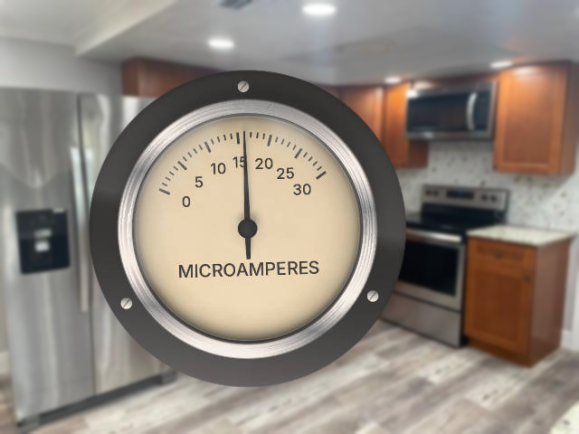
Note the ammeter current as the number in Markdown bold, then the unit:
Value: **16** µA
